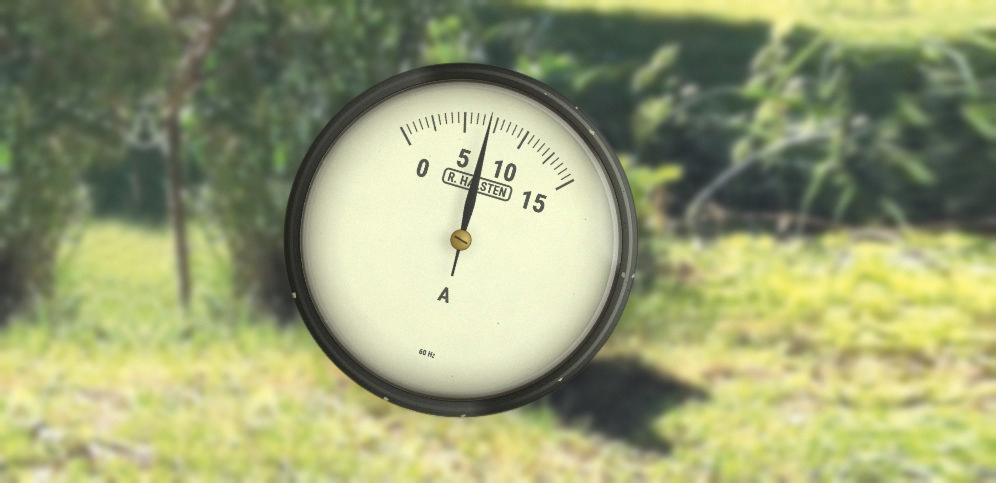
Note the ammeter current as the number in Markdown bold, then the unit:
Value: **7** A
